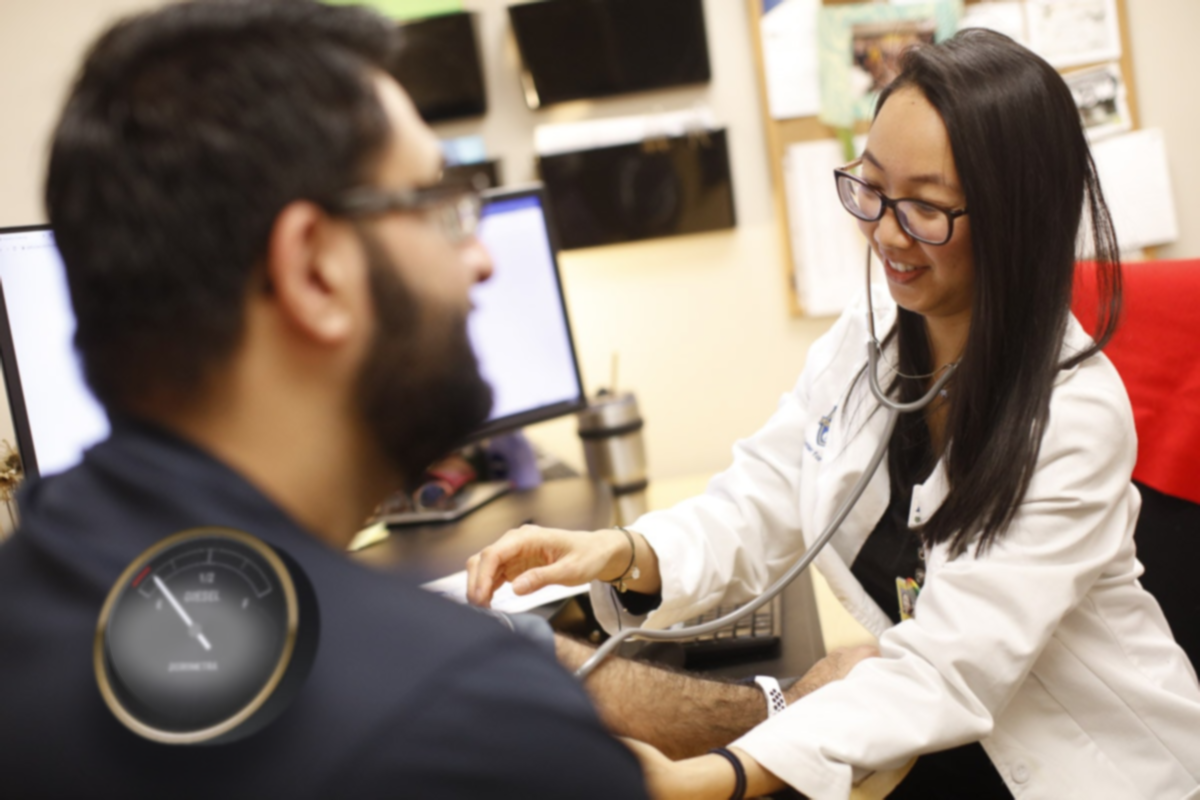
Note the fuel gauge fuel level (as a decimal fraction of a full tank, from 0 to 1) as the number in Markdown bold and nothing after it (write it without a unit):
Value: **0.125**
